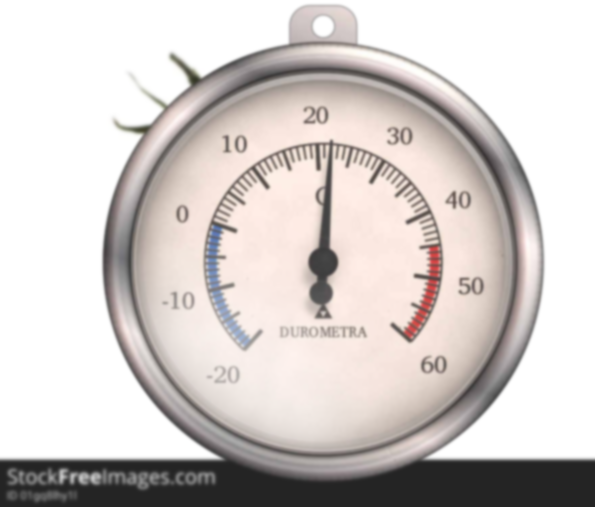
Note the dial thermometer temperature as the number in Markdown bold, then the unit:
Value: **22** °C
